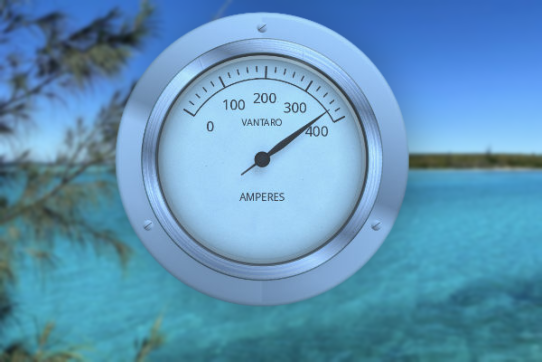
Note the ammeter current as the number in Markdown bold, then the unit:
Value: **370** A
